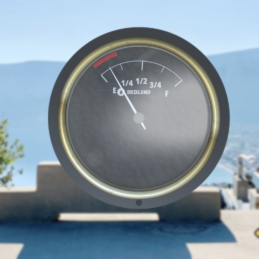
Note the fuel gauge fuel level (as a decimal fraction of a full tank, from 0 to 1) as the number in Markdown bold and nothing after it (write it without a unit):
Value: **0.125**
